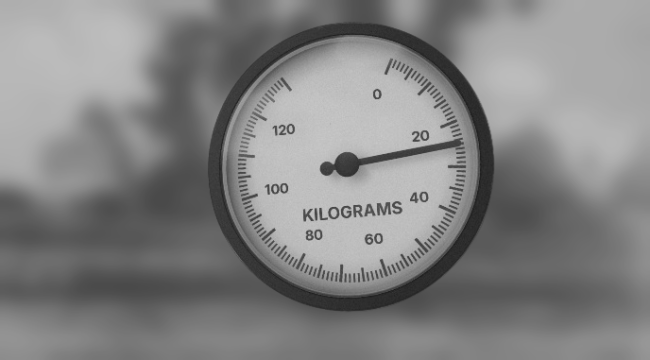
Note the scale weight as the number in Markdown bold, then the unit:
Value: **25** kg
